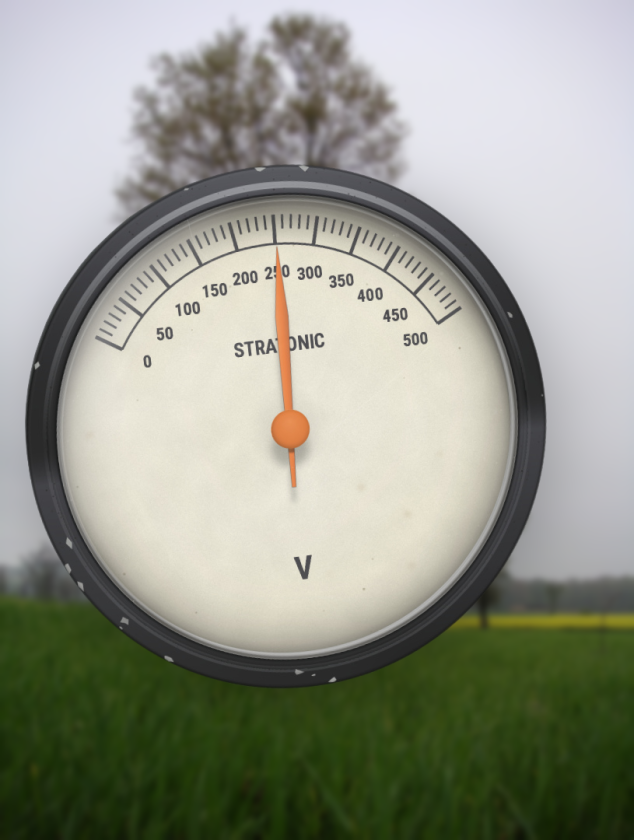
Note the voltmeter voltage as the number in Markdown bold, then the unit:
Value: **250** V
